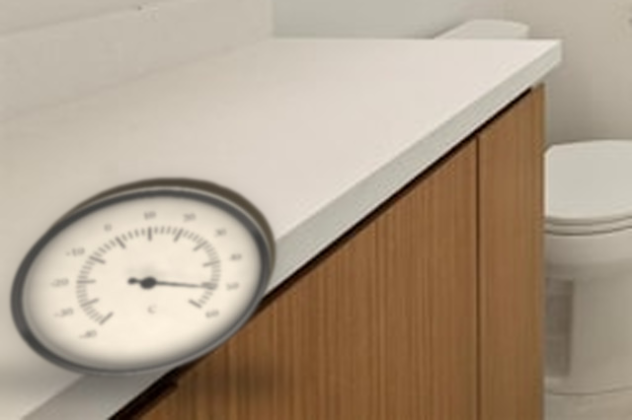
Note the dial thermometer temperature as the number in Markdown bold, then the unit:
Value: **50** °C
